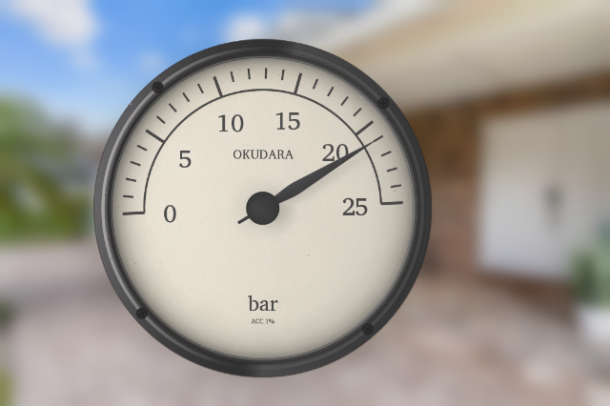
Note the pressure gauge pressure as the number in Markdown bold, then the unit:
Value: **21** bar
